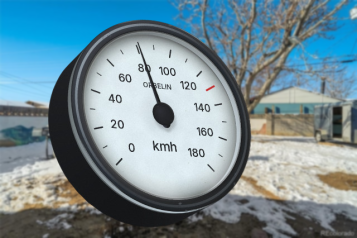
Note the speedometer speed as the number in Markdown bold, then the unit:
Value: **80** km/h
